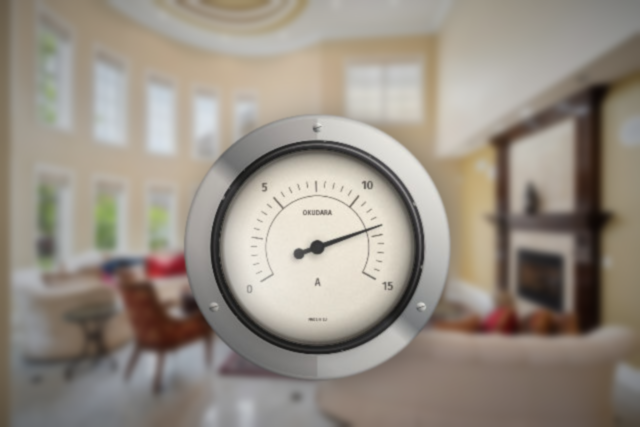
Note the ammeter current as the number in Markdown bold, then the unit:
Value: **12** A
